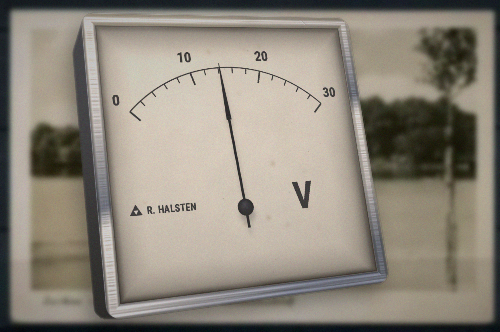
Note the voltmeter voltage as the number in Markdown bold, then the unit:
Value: **14** V
